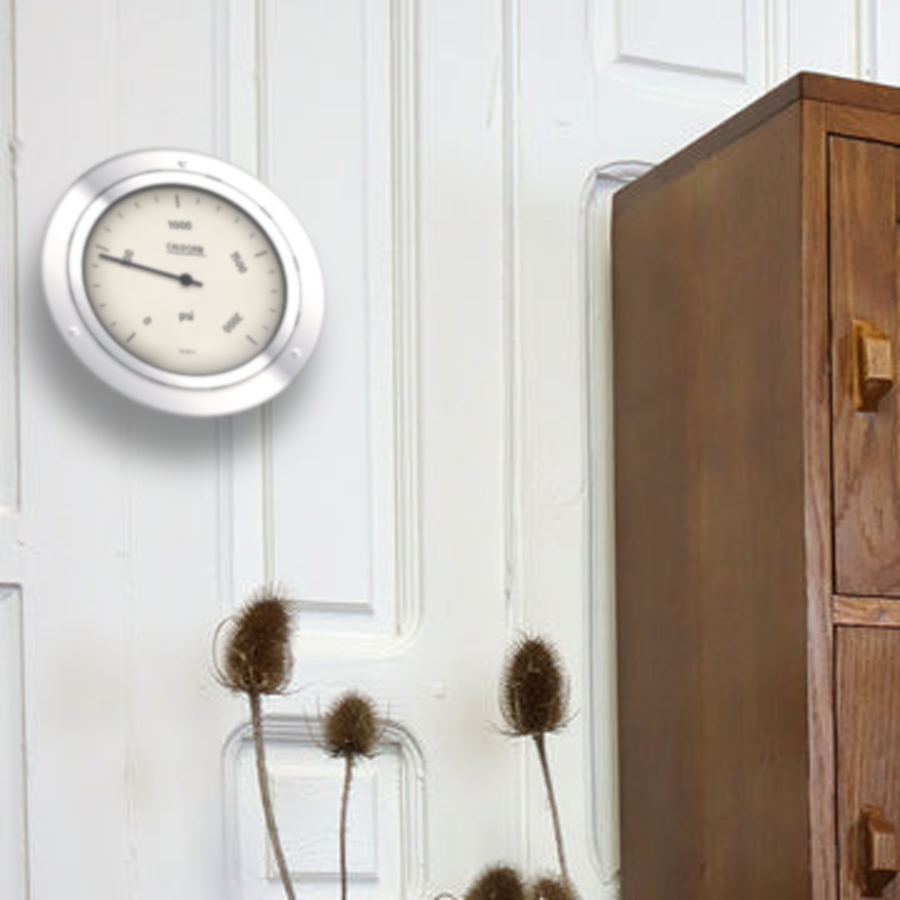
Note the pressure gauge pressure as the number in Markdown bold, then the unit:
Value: **450** psi
